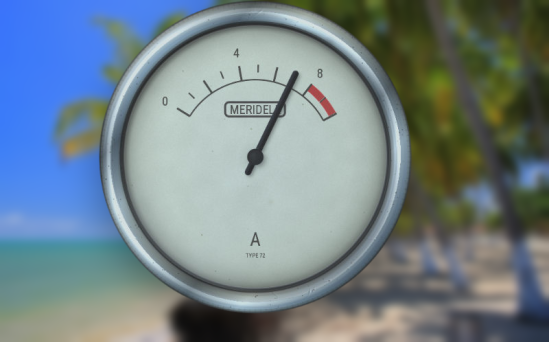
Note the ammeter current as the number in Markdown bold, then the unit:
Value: **7** A
